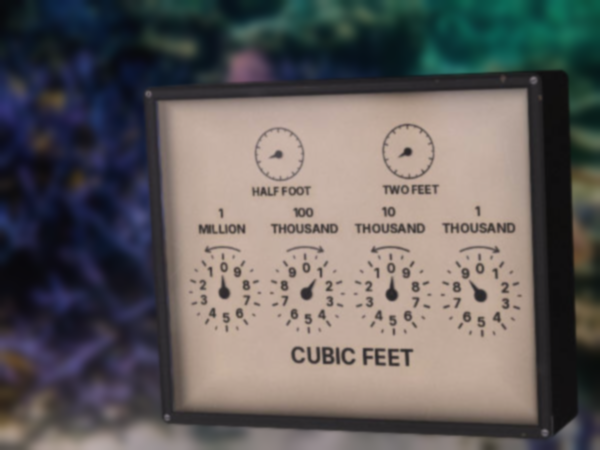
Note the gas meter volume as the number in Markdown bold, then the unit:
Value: **9900** ft³
